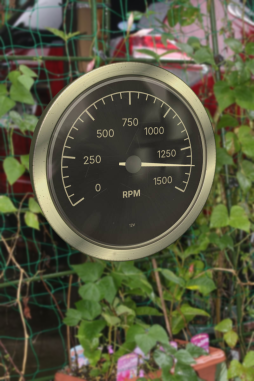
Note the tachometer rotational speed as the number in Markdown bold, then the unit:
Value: **1350** rpm
